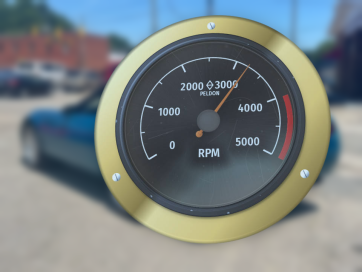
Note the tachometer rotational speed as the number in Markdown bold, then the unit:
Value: **3250** rpm
